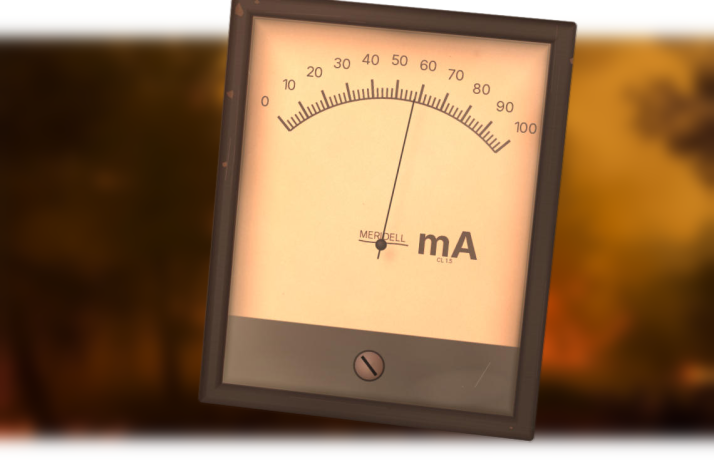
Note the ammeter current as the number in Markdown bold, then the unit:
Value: **58** mA
